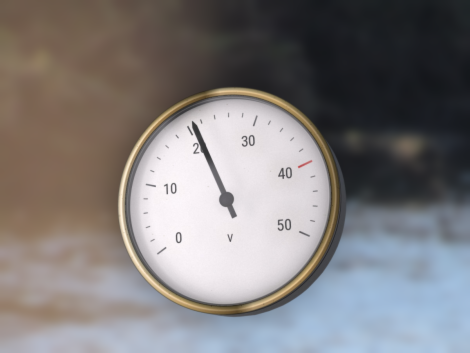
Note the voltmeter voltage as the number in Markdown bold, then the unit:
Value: **21** V
